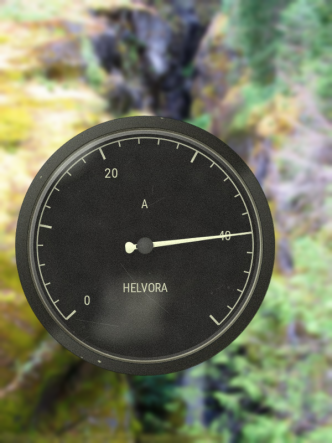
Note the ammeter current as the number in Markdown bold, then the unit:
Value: **40** A
